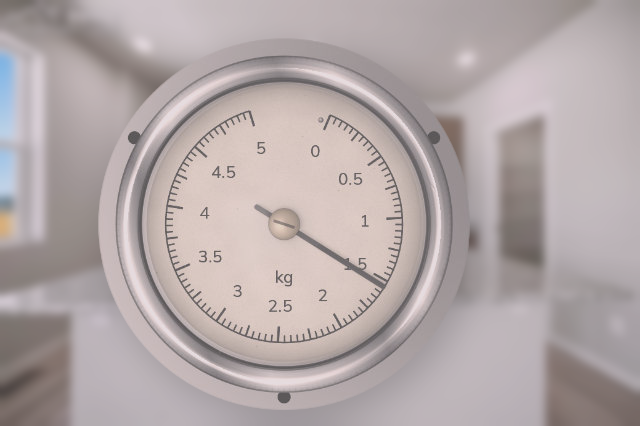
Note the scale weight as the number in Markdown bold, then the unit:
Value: **1.55** kg
